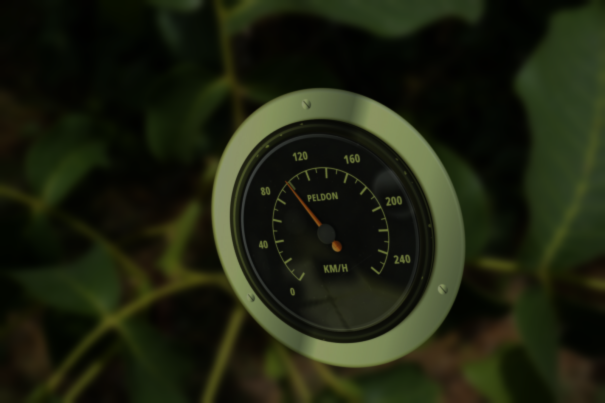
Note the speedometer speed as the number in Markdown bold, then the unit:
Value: **100** km/h
